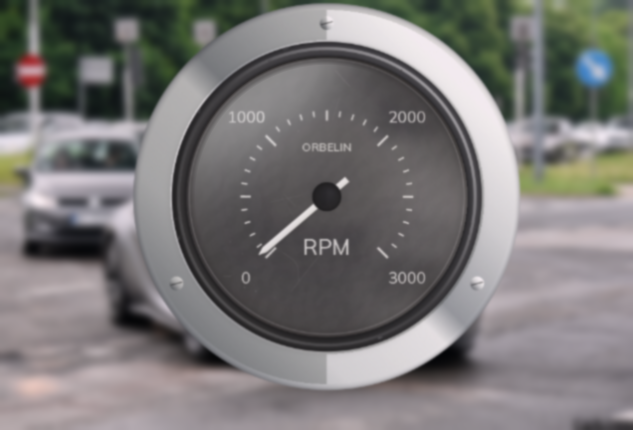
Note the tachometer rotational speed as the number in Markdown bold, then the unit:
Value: **50** rpm
